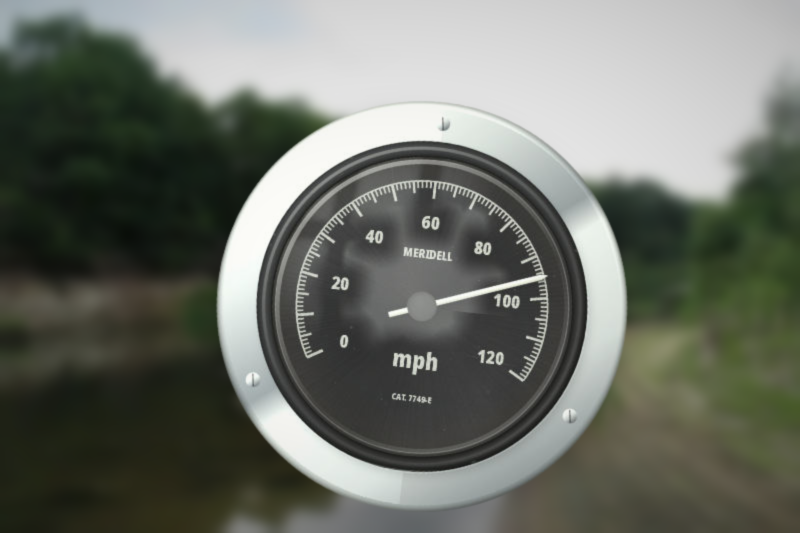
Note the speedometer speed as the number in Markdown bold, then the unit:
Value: **95** mph
